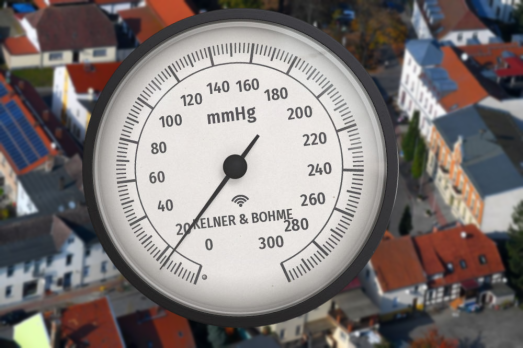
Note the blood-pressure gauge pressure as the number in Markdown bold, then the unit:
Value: **16** mmHg
